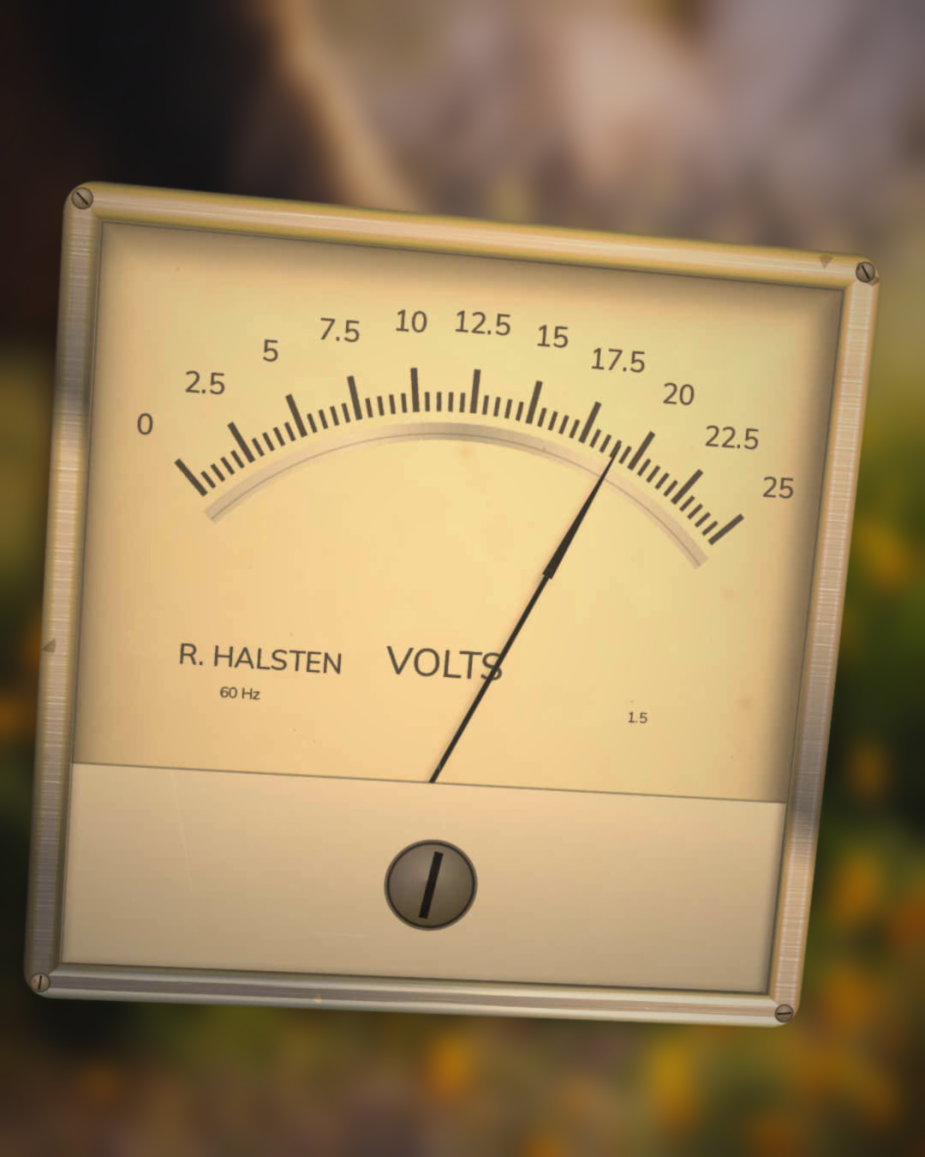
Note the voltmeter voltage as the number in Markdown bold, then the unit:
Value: **19** V
